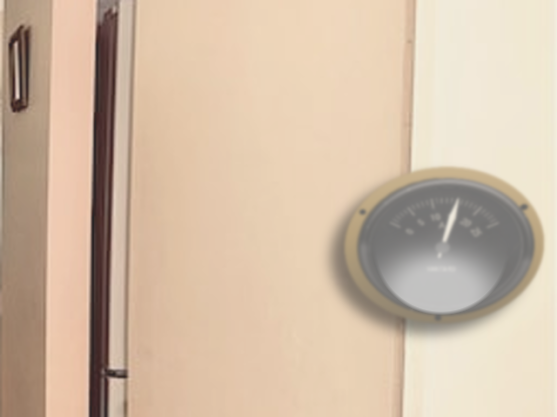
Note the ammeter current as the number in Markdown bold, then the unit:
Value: **15** A
